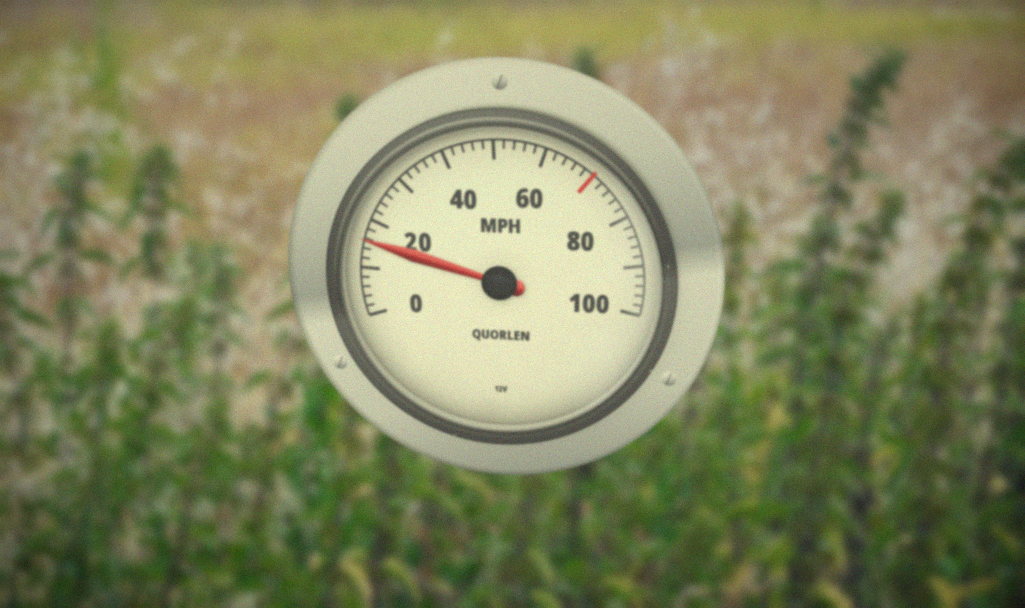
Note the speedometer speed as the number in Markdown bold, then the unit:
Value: **16** mph
